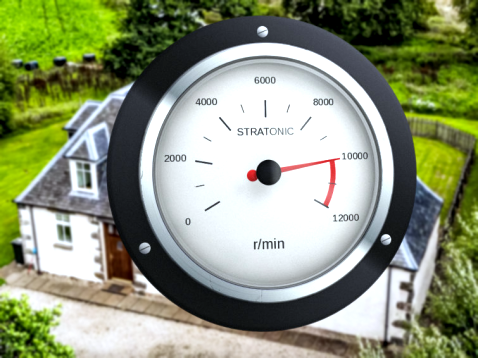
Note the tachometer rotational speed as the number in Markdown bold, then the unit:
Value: **10000** rpm
